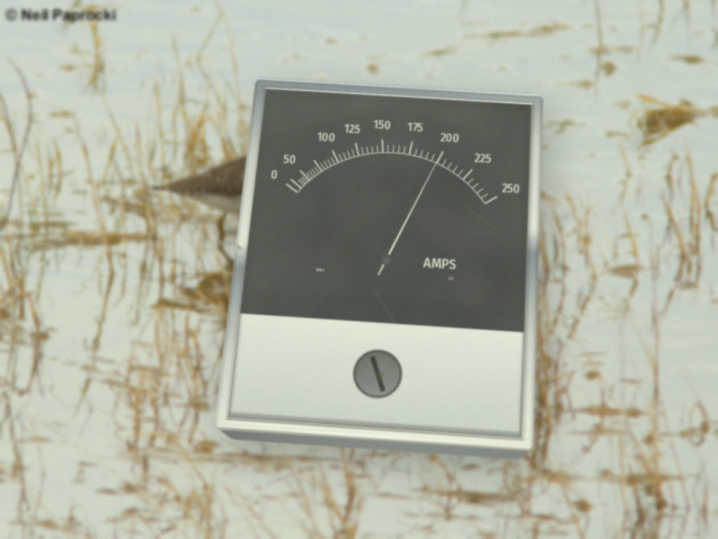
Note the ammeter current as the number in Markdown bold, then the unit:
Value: **200** A
